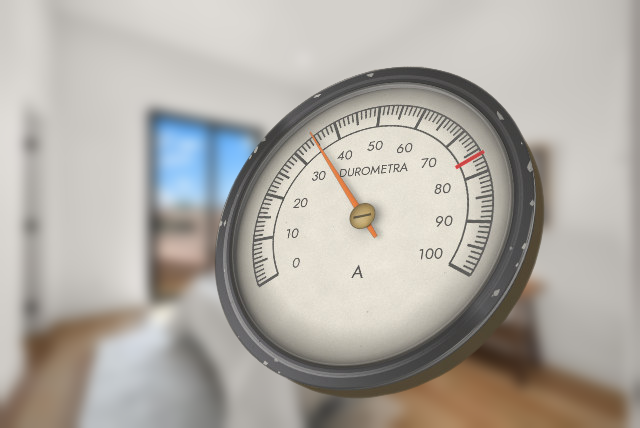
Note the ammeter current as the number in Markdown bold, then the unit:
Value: **35** A
